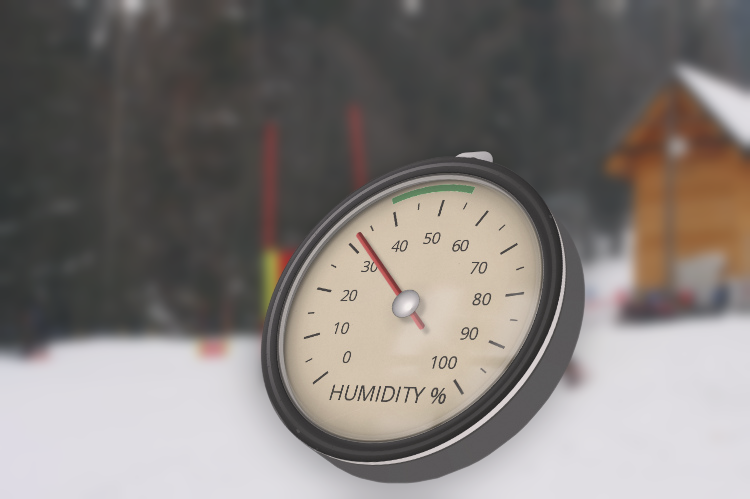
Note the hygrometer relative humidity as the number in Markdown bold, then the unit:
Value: **32.5** %
